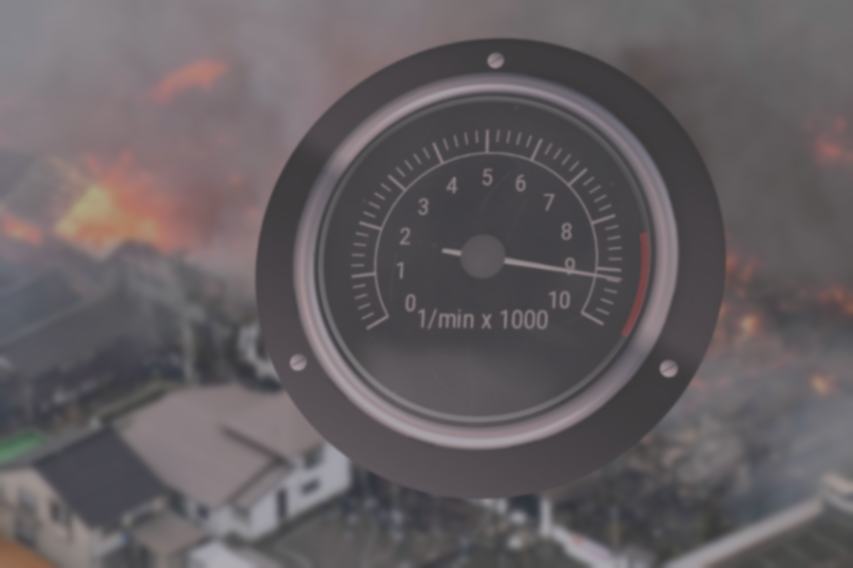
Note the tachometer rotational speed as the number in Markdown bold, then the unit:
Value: **9200** rpm
